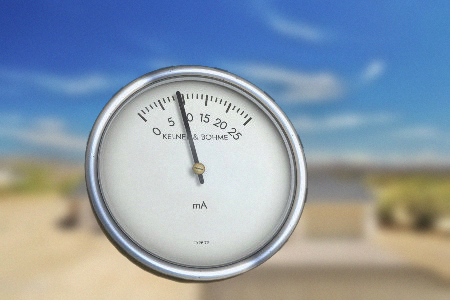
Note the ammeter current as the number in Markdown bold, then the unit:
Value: **9** mA
